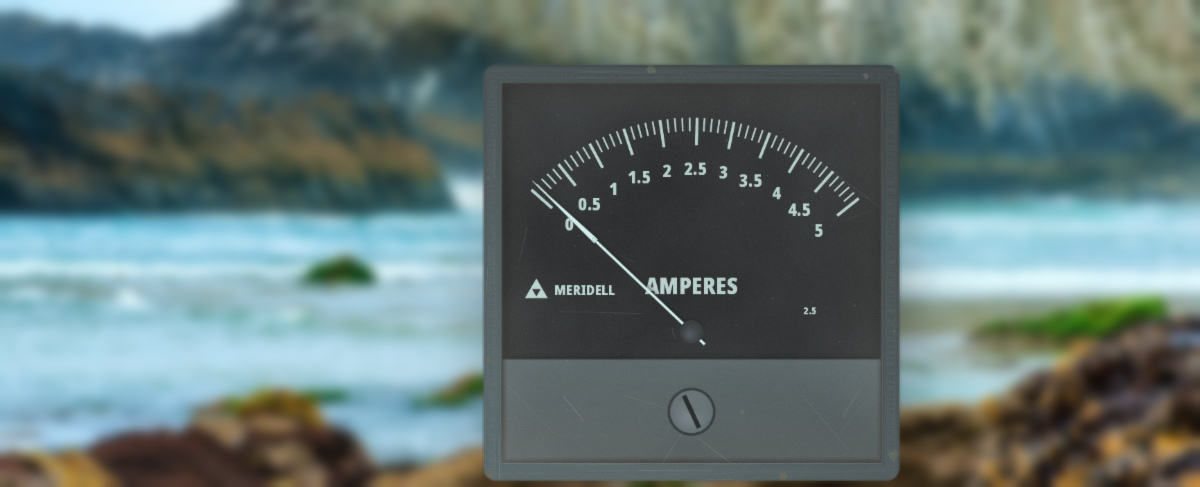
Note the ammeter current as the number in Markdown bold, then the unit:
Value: **0.1** A
